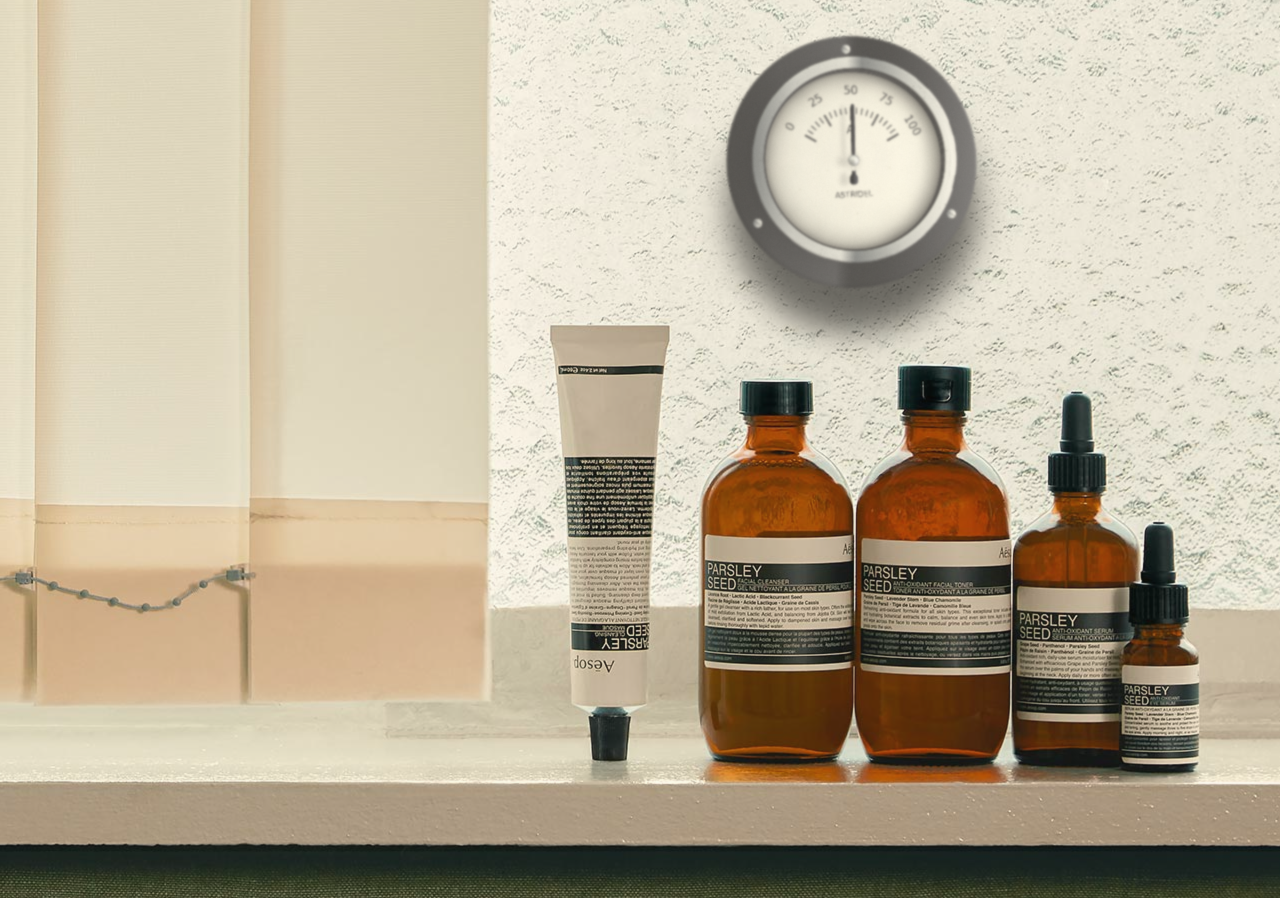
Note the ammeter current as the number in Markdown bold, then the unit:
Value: **50** A
